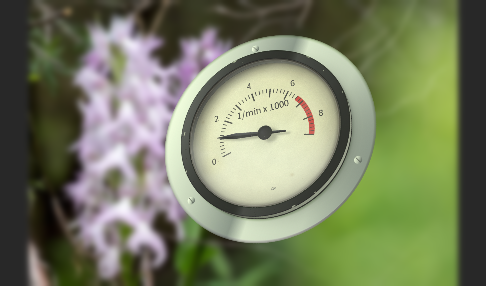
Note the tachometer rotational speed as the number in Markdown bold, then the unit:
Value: **1000** rpm
